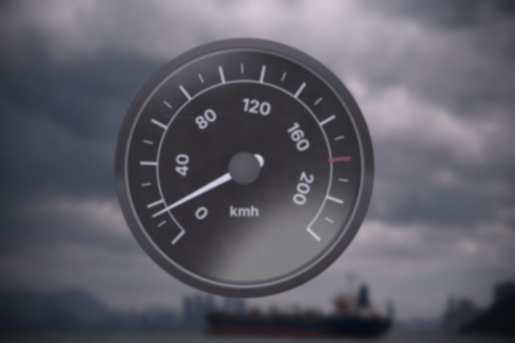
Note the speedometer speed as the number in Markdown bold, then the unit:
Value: **15** km/h
